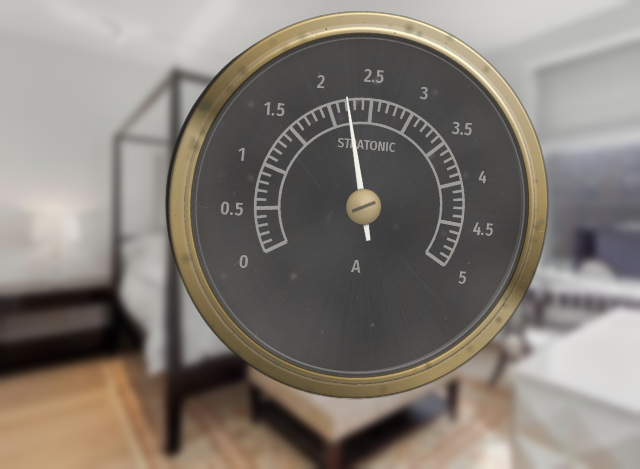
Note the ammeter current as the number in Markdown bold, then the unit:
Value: **2.2** A
